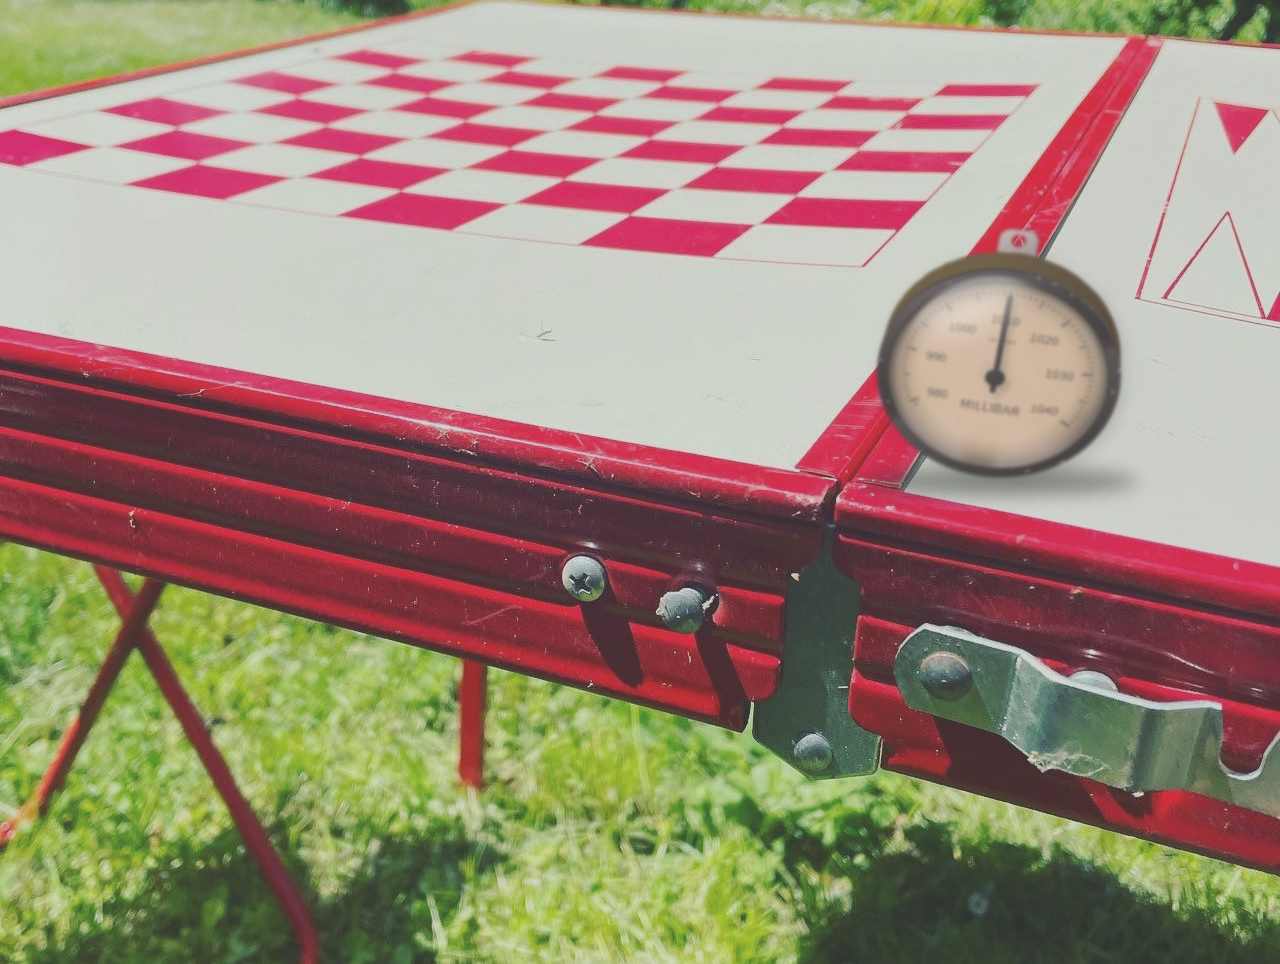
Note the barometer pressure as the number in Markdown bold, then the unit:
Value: **1010** mbar
